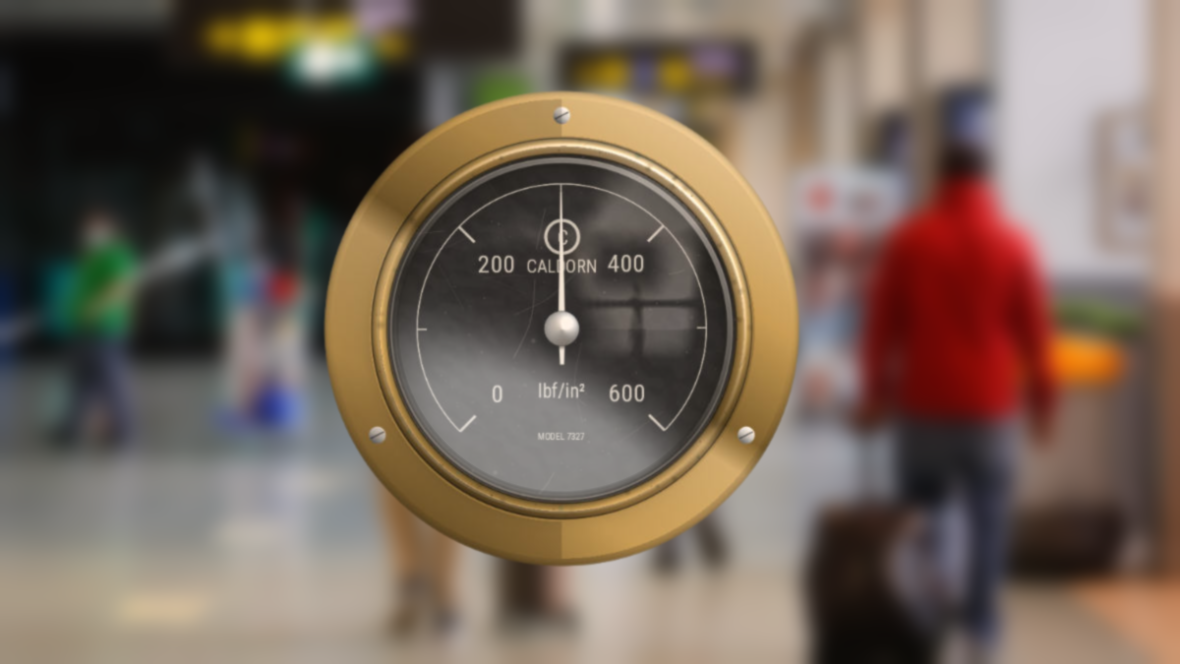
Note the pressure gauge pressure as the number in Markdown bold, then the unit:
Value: **300** psi
